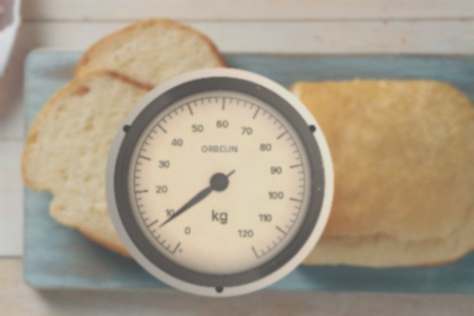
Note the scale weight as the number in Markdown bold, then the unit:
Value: **8** kg
